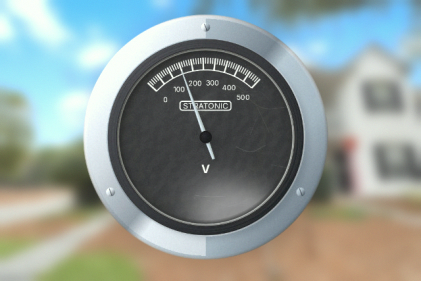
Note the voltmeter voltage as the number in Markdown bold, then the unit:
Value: **150** V
